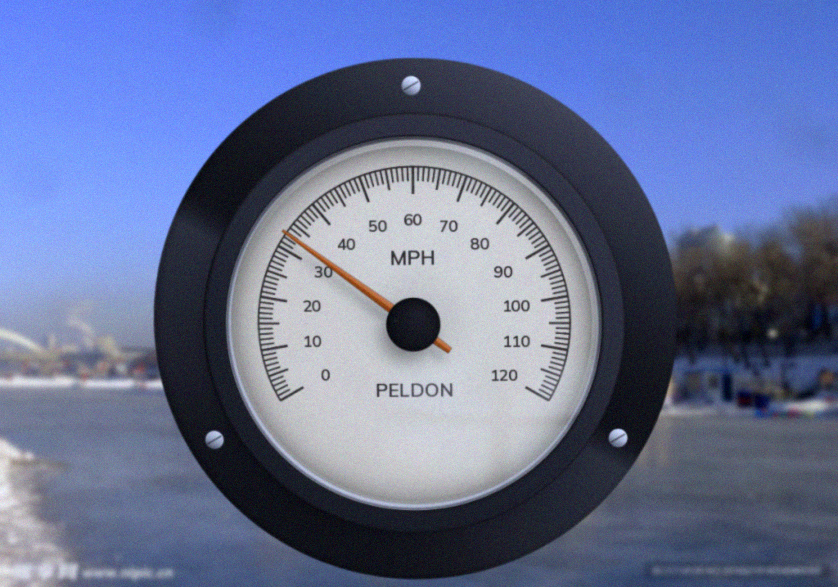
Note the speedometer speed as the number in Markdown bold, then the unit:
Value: **33** mph
